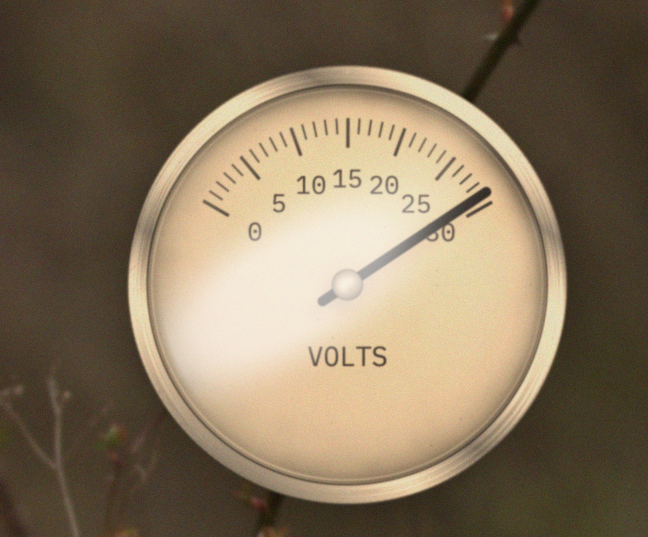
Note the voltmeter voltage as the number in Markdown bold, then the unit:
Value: **29** V
